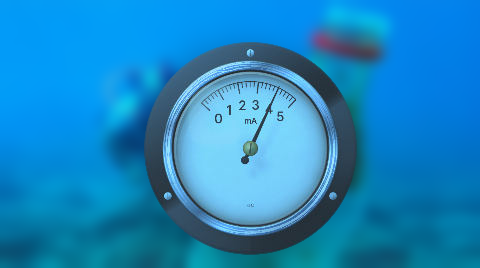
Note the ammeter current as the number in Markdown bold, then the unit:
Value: **4** mA
